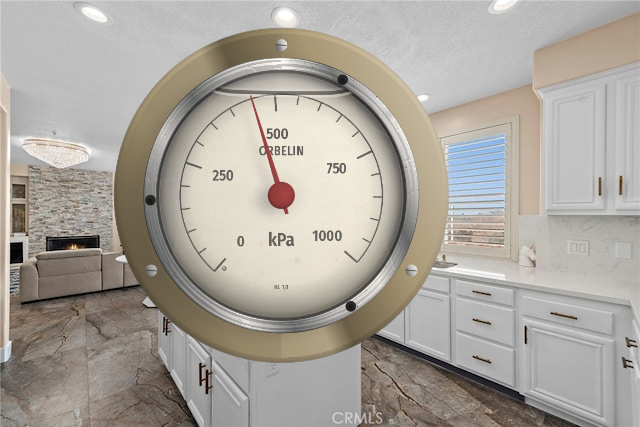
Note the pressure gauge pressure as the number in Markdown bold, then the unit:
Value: **450** kPa
